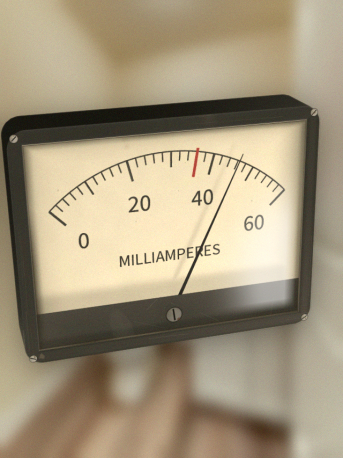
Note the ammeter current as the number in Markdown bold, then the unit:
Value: **46** mA
